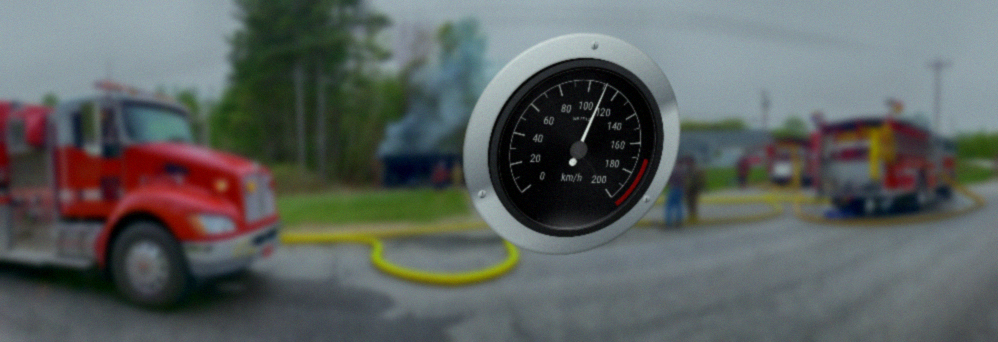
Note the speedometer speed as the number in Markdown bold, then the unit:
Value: **110** km/h
